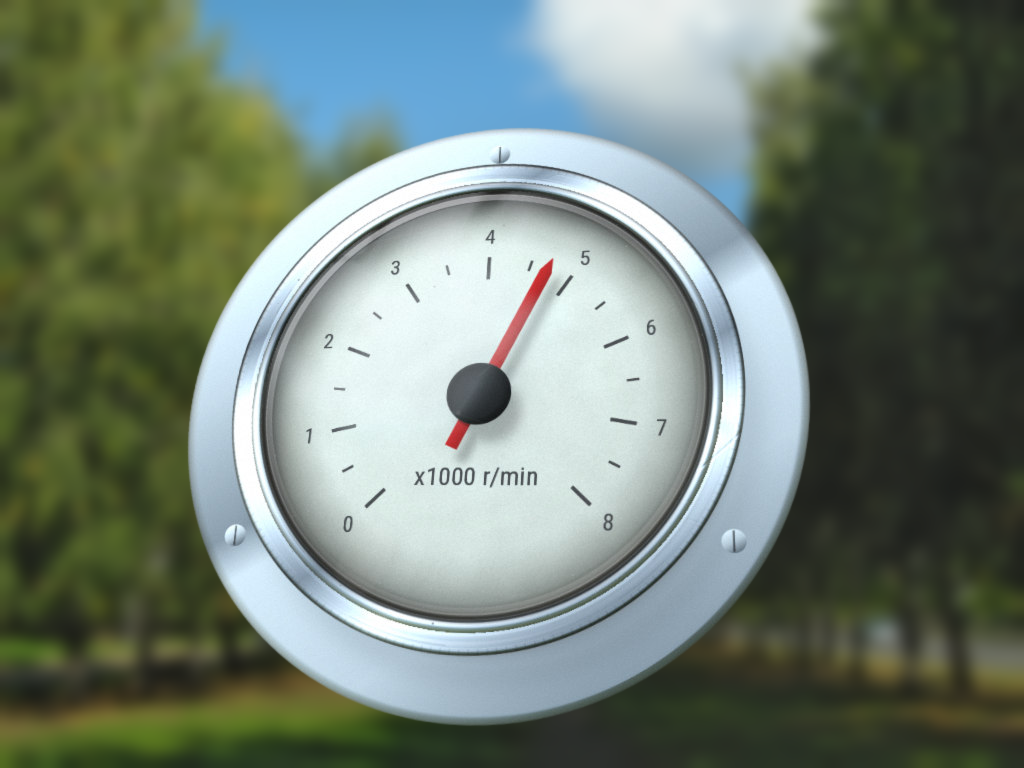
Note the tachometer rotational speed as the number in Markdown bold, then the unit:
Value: **4750** rpm
